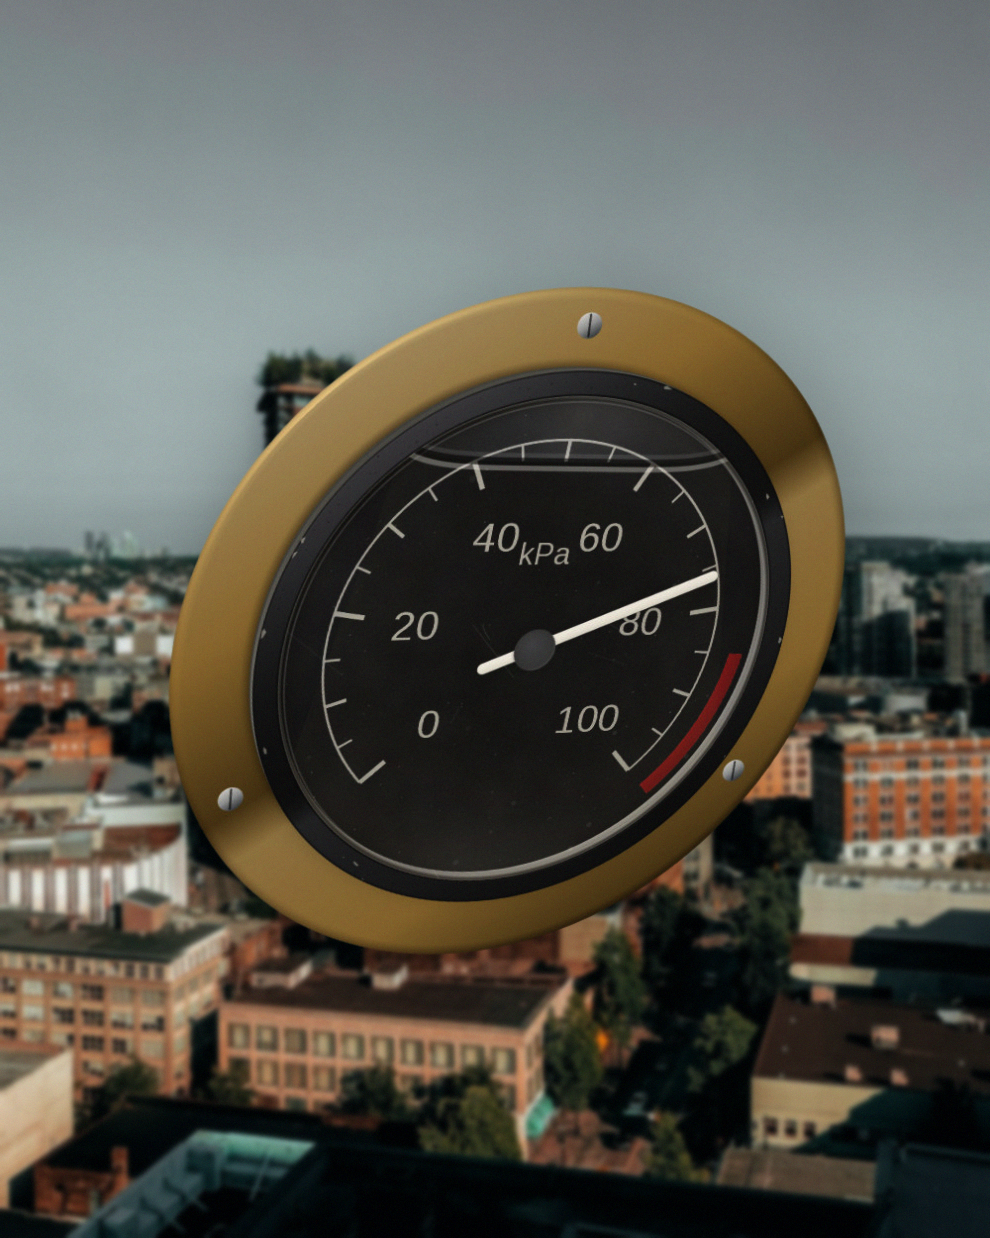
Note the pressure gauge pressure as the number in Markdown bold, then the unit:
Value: **75** kPa
